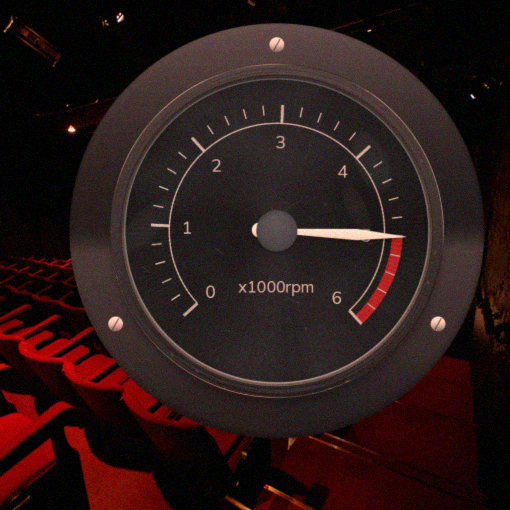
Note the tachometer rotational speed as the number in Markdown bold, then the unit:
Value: **5000** rpm
